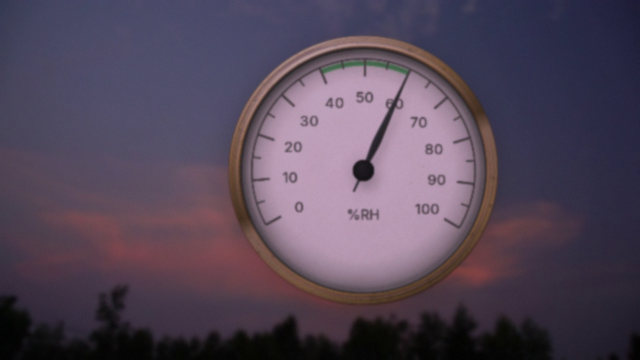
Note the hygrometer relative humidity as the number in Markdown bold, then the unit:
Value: **60** %
